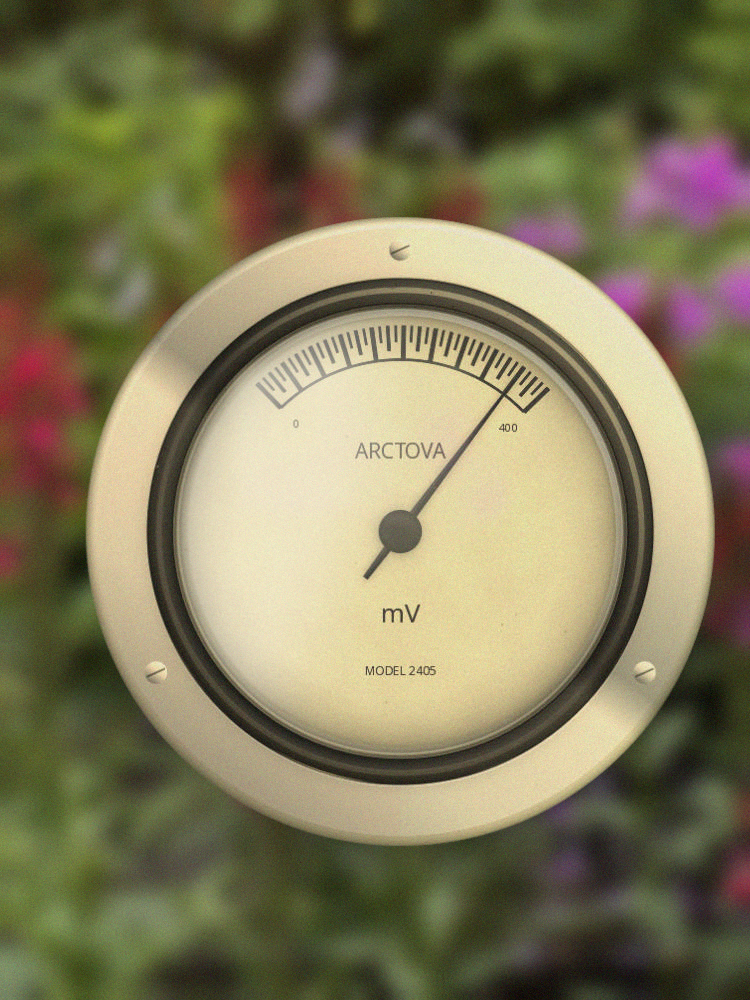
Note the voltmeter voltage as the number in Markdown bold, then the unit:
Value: **360** mV
